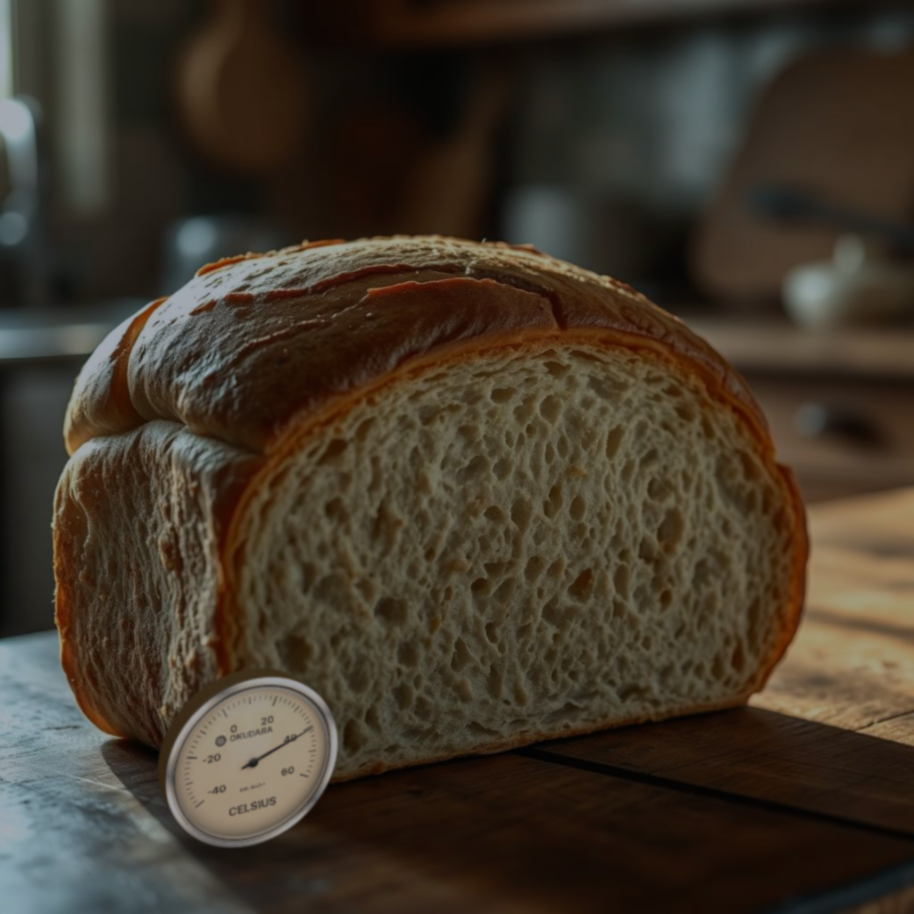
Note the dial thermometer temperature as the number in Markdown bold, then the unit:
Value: **40** °C
